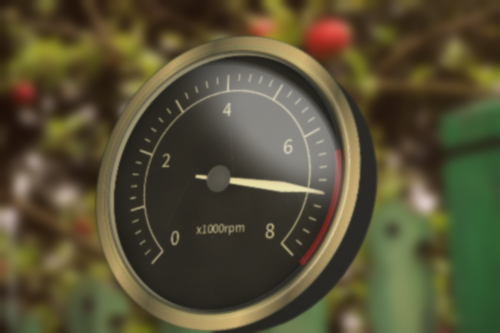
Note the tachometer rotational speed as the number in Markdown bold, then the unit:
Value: **7000** rpm
